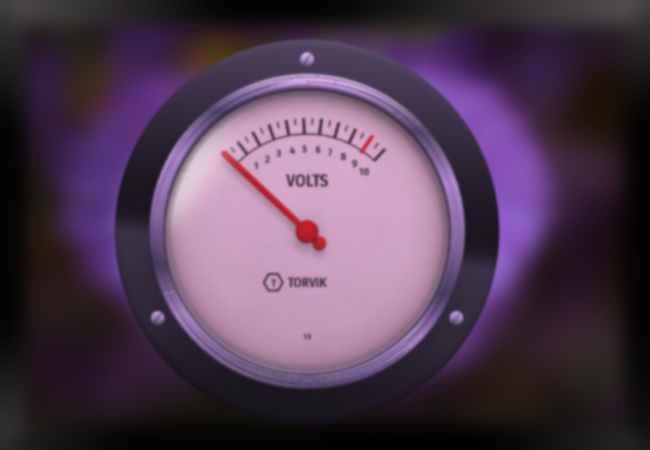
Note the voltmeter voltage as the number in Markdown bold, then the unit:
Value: **0** V
